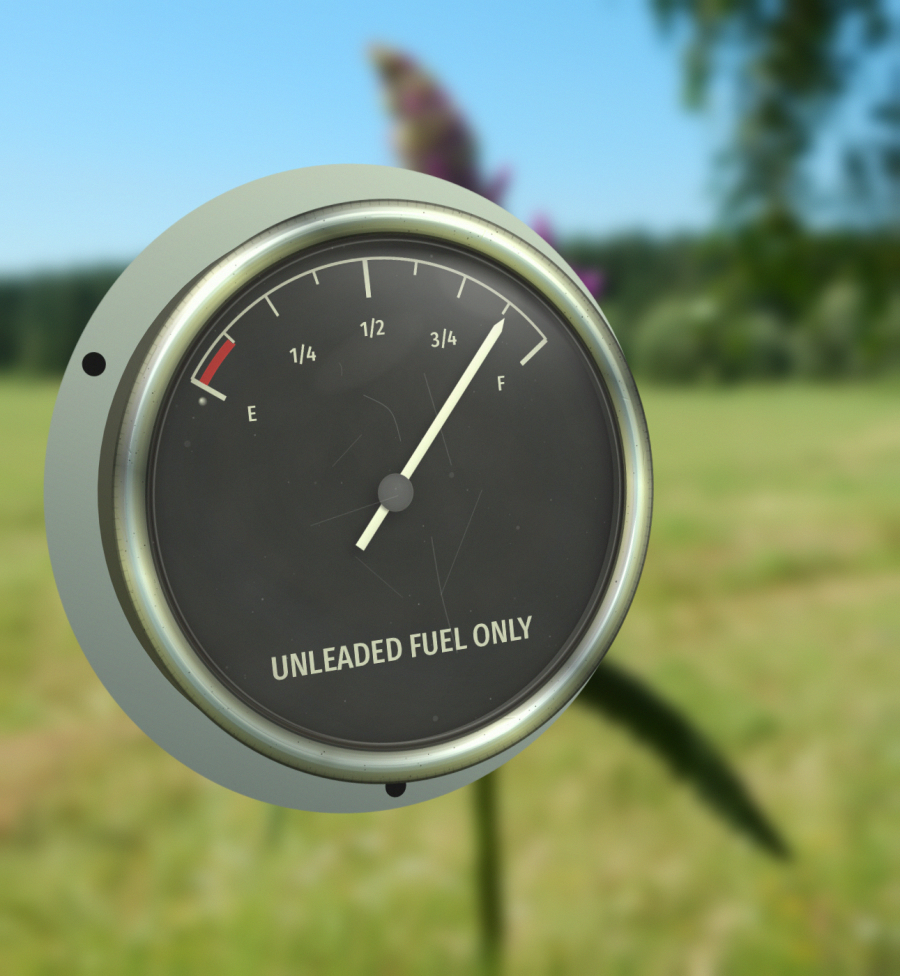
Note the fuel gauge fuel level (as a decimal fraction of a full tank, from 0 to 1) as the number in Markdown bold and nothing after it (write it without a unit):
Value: **0.875**
